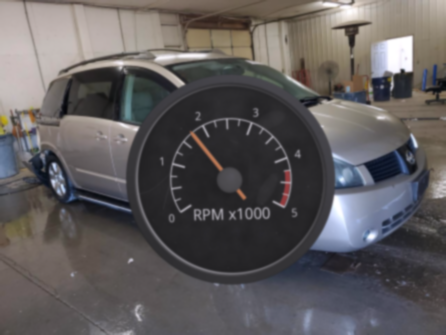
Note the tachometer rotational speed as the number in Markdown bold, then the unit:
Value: **1750** rpm
